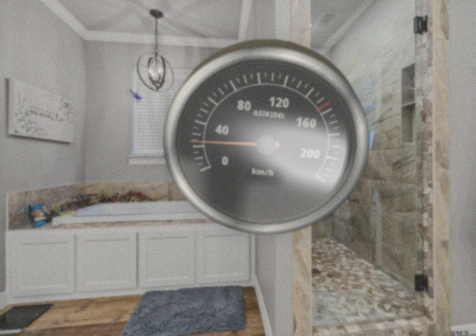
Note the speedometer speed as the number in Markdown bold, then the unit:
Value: **25** km/h
